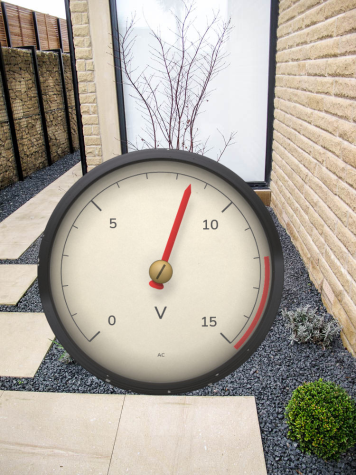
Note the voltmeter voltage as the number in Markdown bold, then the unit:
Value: **8.5** V
